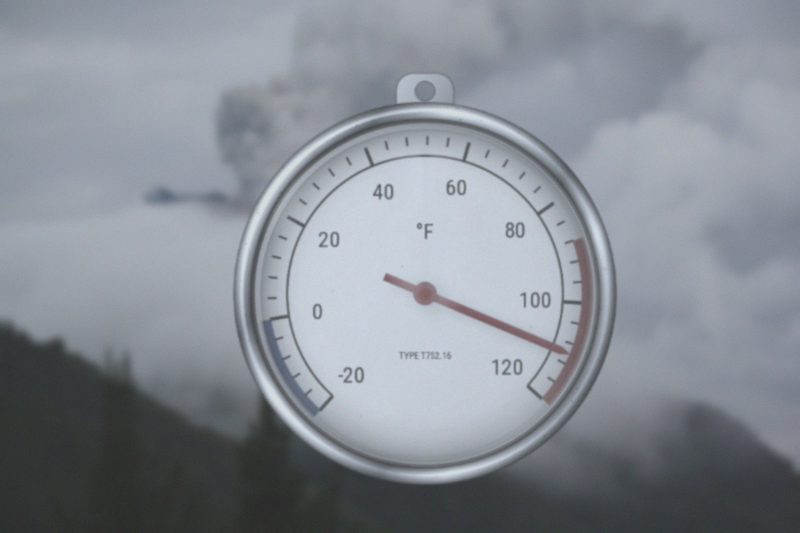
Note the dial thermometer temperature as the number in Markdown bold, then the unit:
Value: **110** °F
